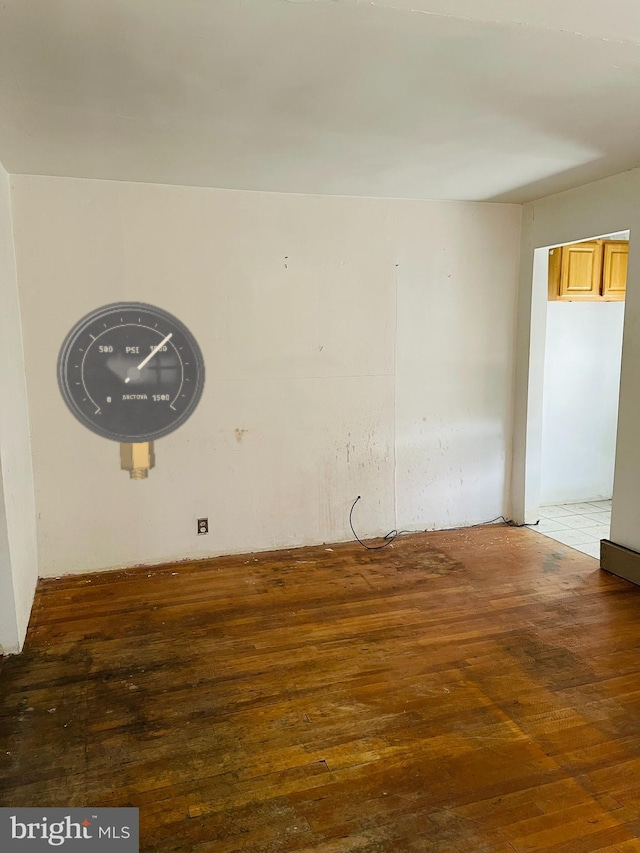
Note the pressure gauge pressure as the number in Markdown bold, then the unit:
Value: **1000** psi
